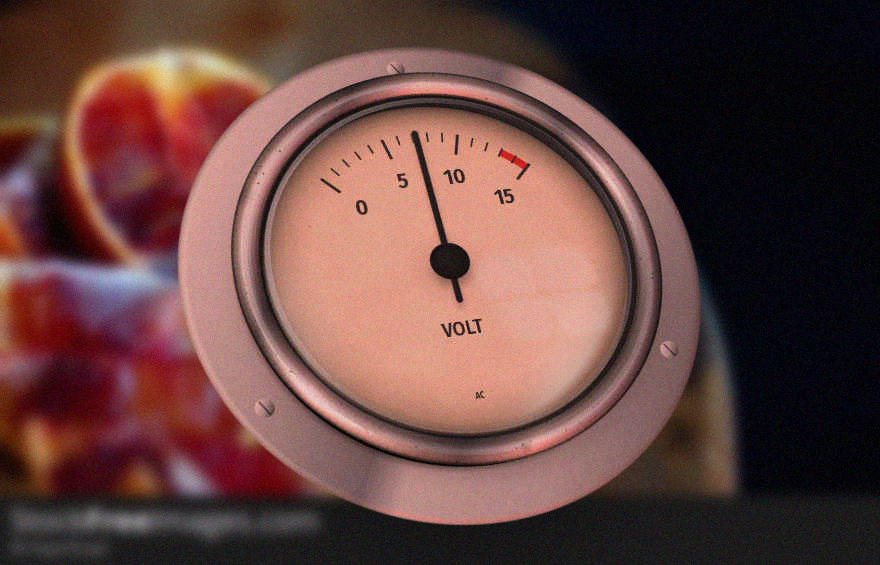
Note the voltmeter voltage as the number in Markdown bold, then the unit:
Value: **7** V
